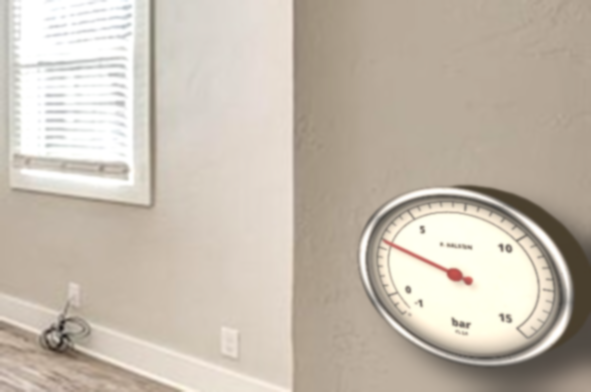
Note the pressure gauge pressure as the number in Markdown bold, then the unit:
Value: **3** bar
